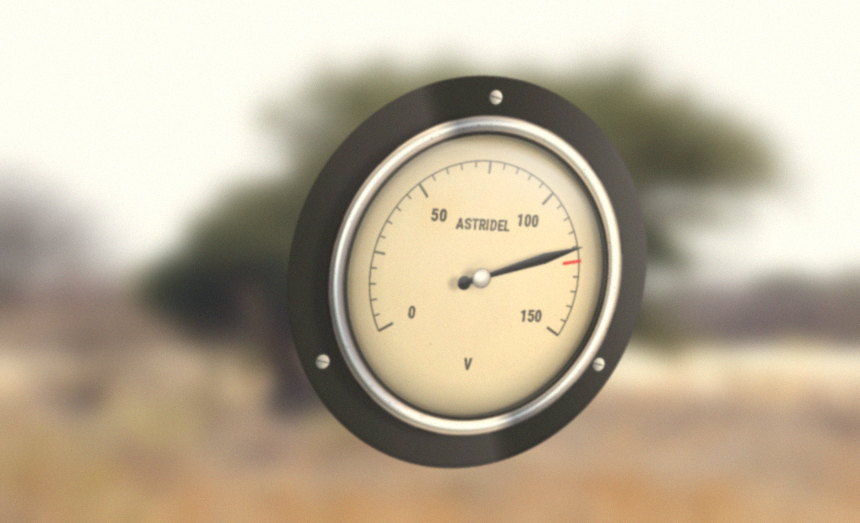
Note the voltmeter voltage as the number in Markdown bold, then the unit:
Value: **120** V
